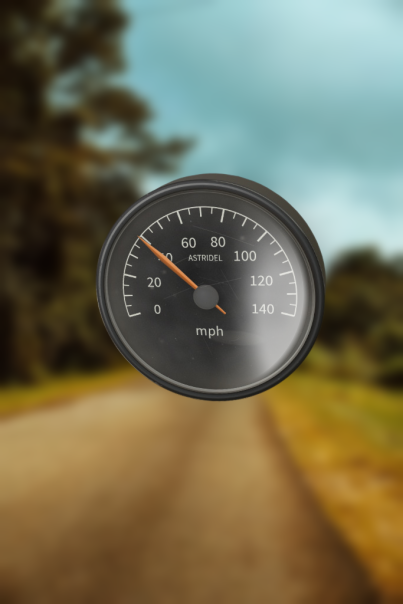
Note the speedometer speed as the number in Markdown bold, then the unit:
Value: **40** mph
